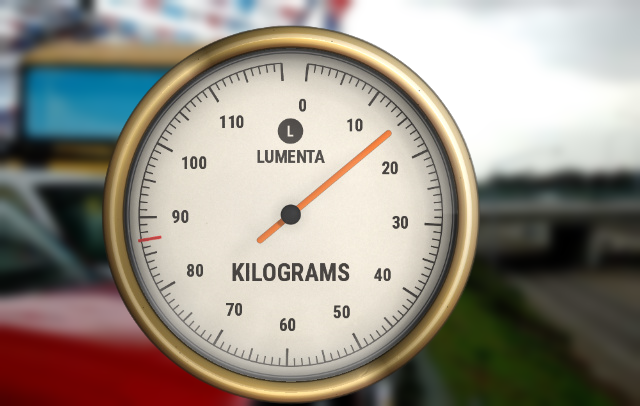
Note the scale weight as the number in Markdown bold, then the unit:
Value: **15** kg
